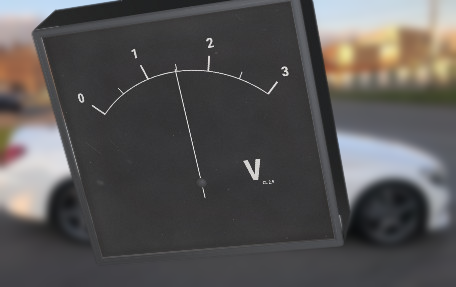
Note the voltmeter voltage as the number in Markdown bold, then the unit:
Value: **1.5** V
